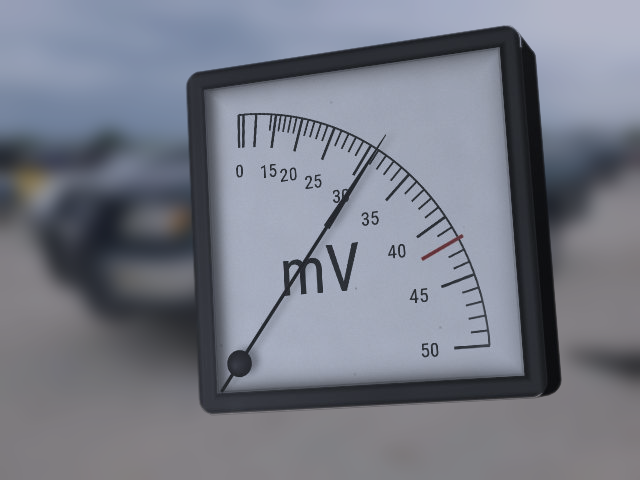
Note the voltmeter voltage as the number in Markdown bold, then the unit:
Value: **31** mV
